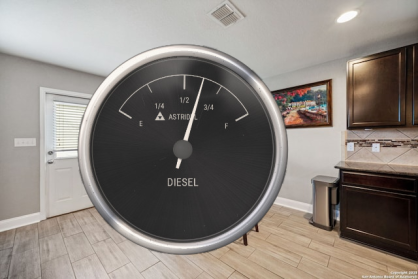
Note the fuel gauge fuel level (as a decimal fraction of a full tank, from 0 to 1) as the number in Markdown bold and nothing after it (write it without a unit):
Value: **0.625**
